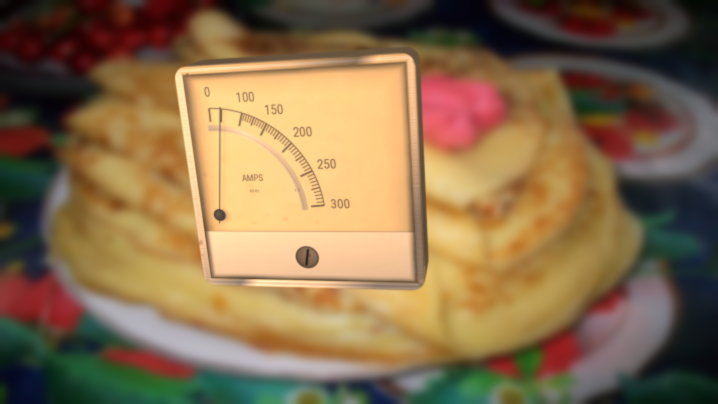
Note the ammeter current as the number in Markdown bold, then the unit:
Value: **50** A
